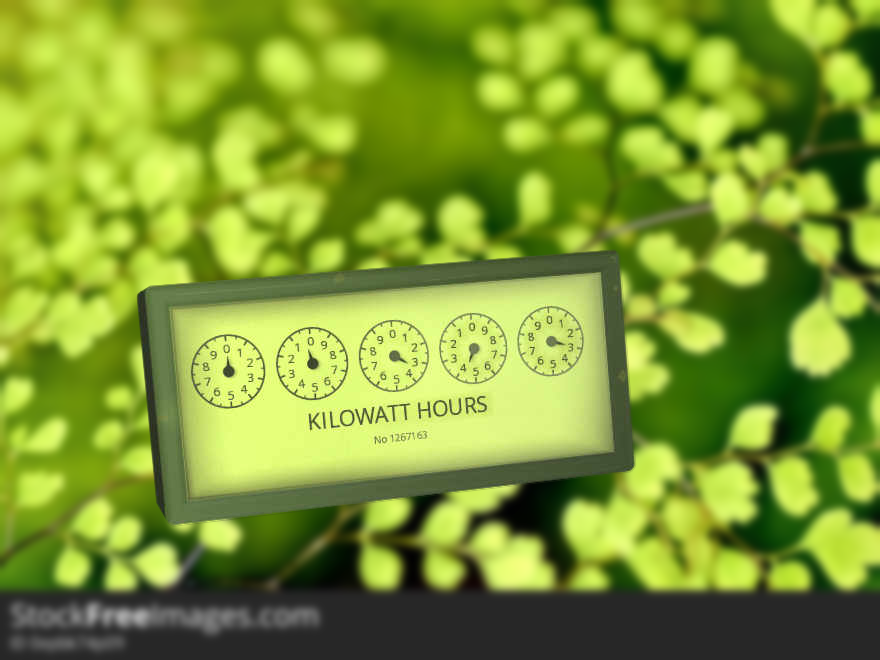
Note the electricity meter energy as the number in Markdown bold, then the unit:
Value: **343** kWh
